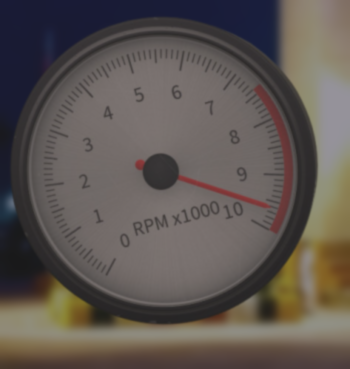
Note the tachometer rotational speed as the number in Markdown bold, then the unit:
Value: **9600** rpm
